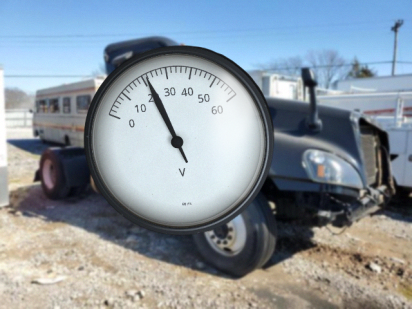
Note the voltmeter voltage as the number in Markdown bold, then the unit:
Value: **22** V
